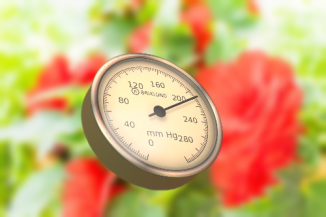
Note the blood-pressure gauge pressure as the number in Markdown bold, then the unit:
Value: **210** mmHg
